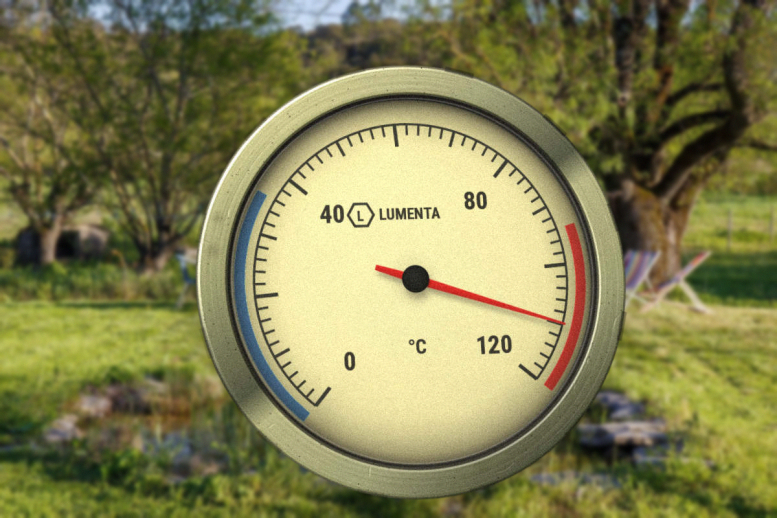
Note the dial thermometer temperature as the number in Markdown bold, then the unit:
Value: **110** °C
